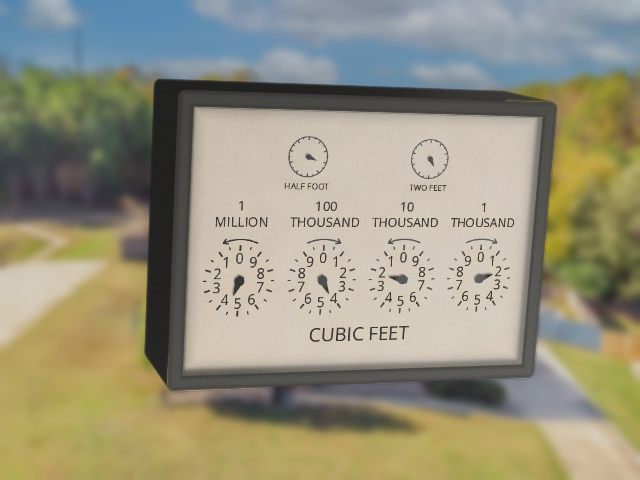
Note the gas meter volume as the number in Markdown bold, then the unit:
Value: **442200** ft³
